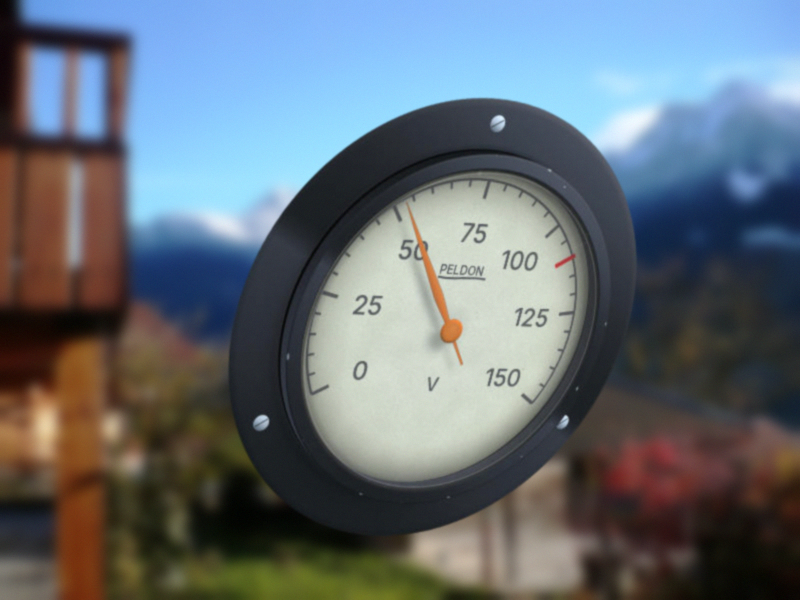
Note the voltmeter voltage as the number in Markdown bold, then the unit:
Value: **52.5** V
